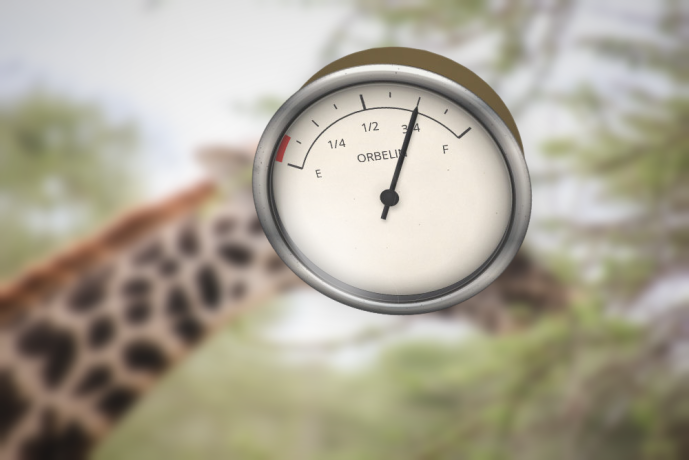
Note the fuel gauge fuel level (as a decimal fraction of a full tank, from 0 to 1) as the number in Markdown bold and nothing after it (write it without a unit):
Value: **0.75**
